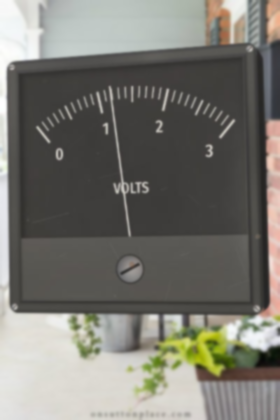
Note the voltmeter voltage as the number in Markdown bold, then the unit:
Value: **1.2** V
